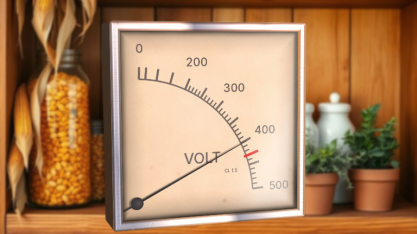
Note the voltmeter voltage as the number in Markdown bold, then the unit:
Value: **400** V
